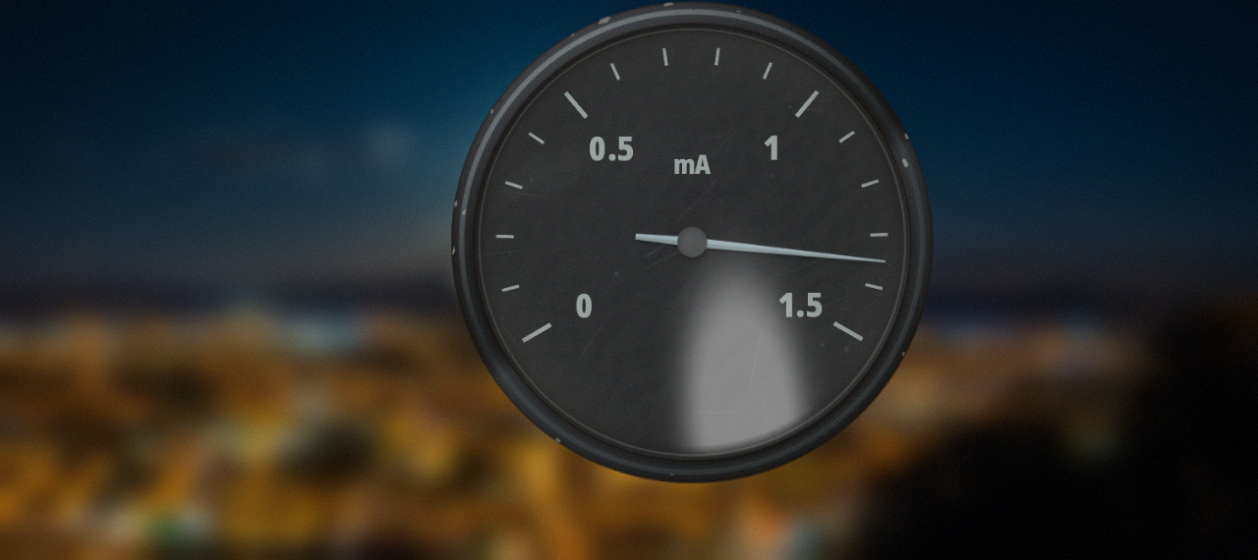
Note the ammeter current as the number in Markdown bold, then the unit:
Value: **1.35** mA
